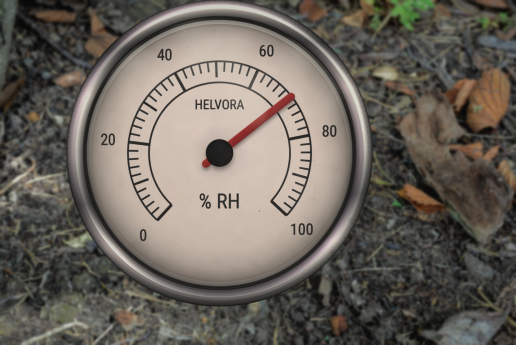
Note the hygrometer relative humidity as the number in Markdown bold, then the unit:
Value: **70** %
